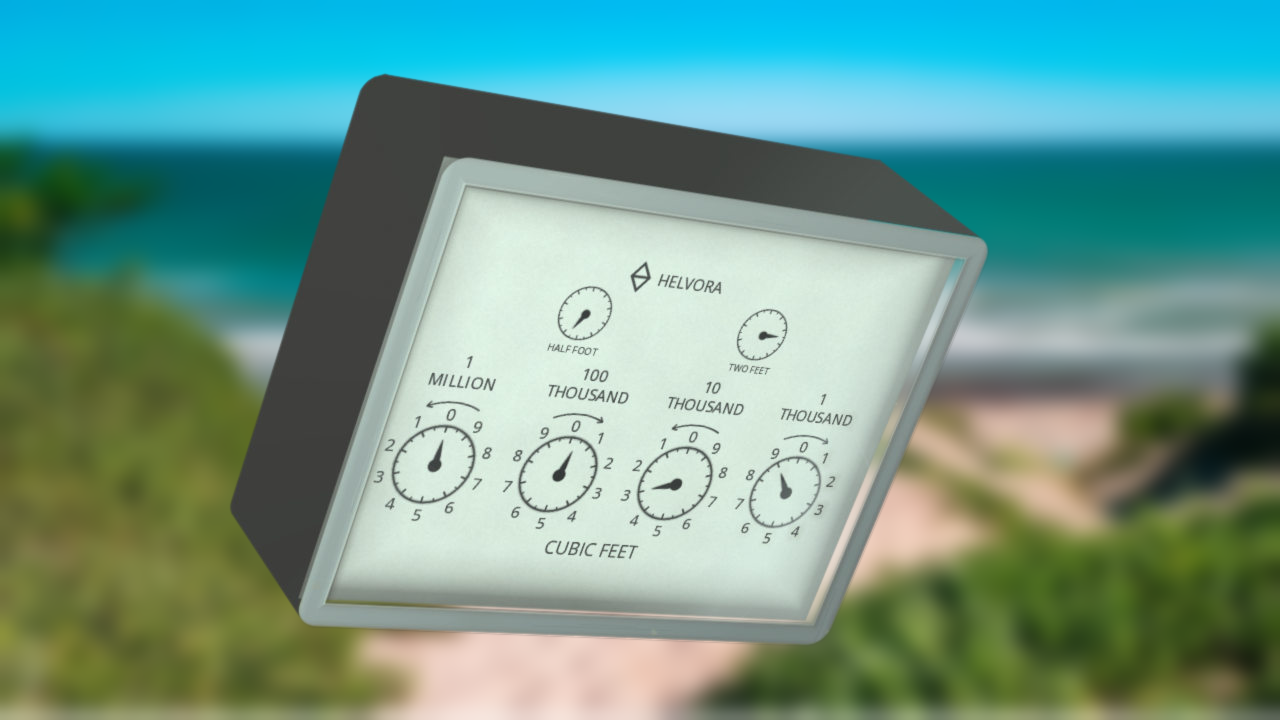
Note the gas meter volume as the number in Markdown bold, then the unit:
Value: **2900** ft³
